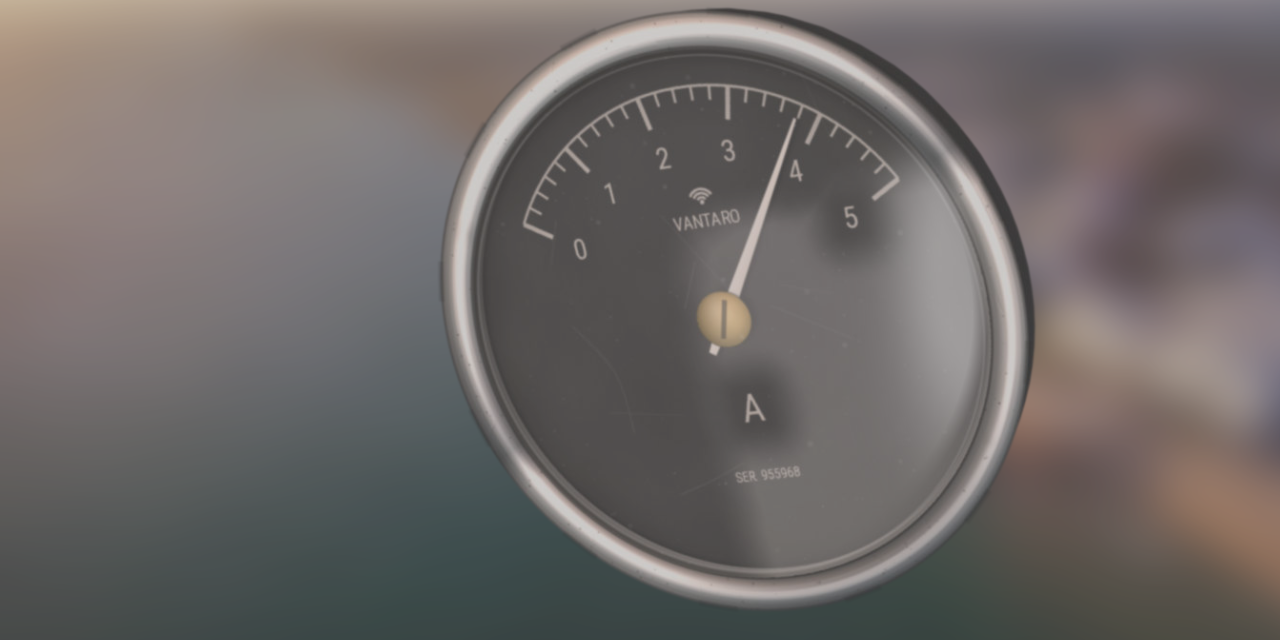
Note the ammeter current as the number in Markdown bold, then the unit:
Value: **3.8** A
